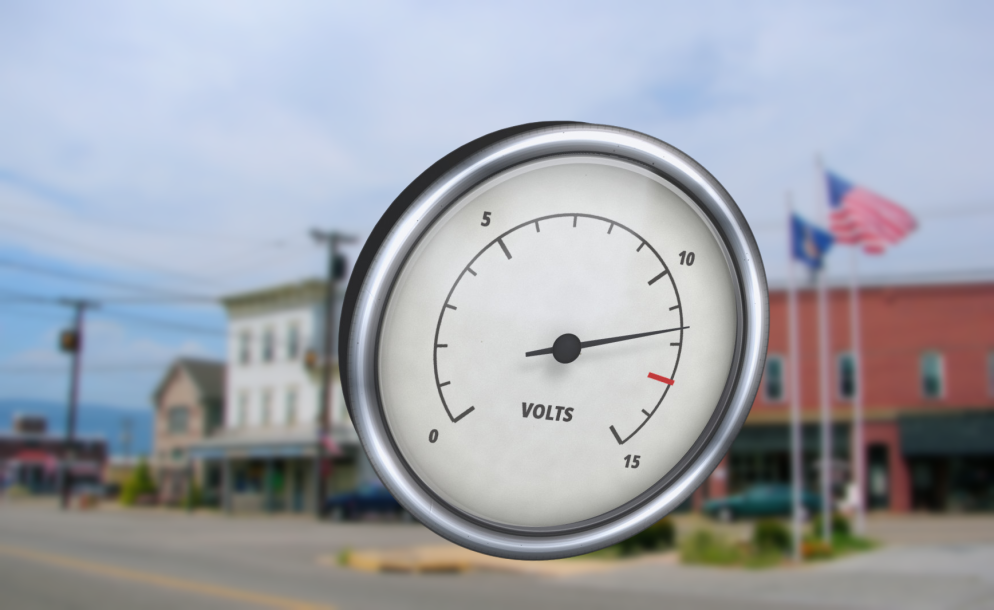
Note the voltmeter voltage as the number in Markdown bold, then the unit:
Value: **11.5** V
